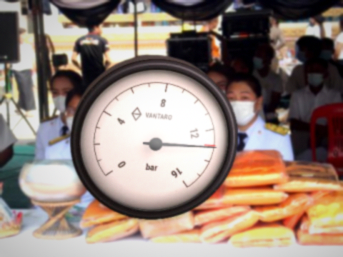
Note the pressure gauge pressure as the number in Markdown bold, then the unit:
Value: **13** bar
